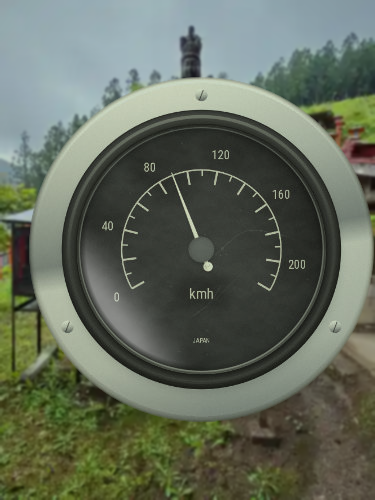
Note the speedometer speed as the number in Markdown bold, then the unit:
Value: **90** km/h
